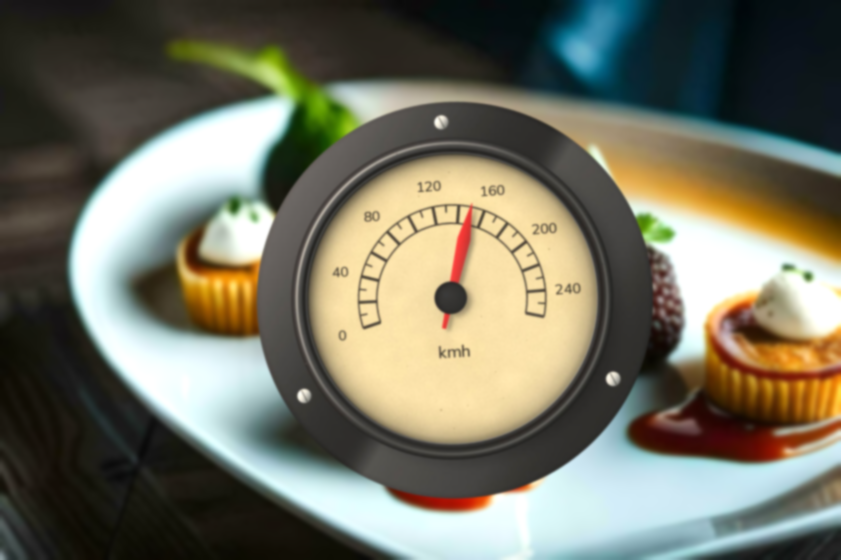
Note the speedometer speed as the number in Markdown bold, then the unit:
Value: **150** km/h
